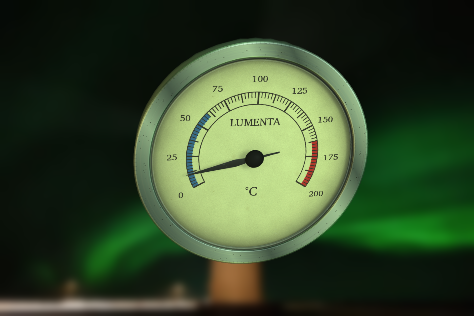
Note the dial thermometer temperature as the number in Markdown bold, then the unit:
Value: **12.5** °C
